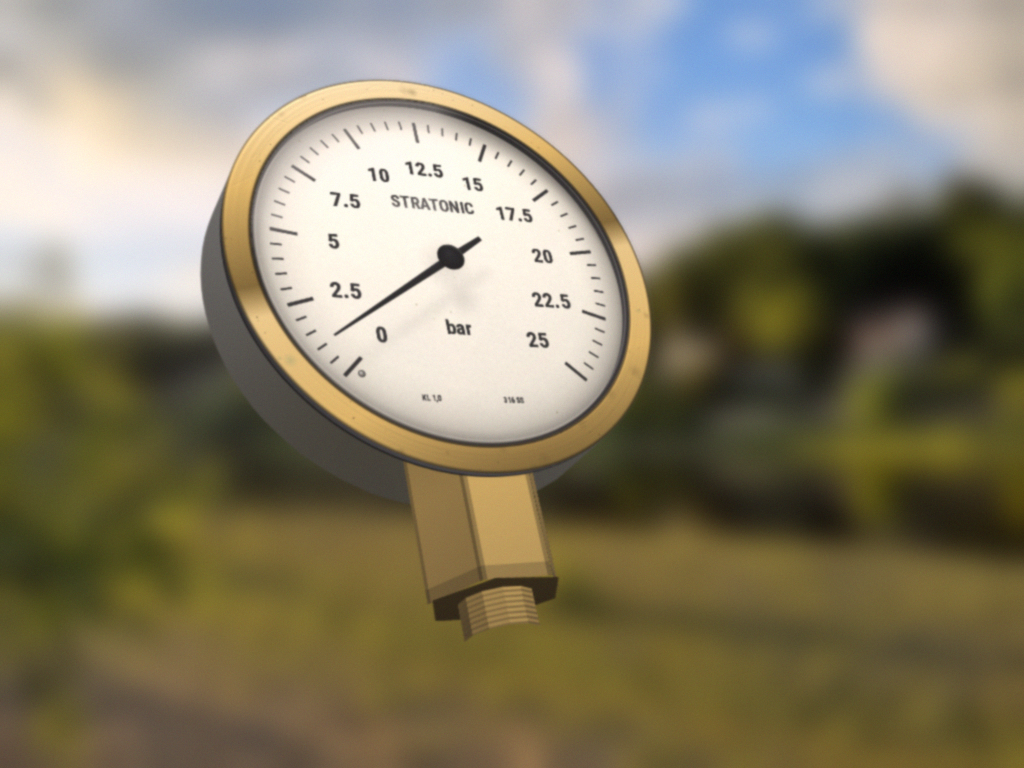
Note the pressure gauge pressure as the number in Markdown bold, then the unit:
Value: **1** bar
